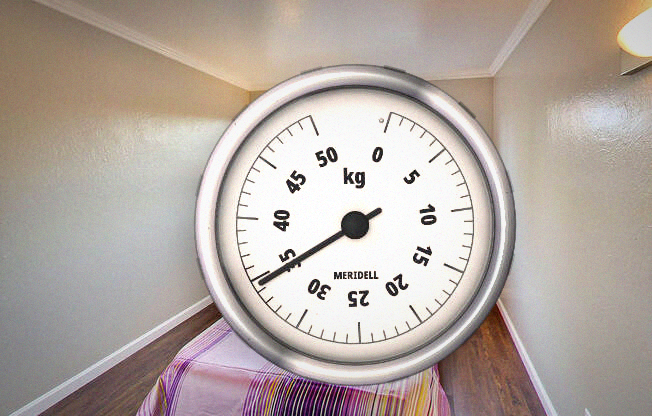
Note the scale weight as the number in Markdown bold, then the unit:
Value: **34.5** kg
